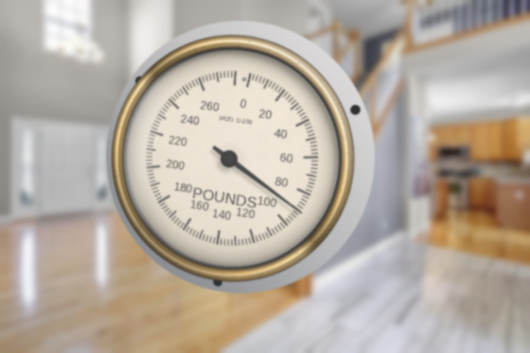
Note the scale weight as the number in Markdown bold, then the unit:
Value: **90** lb
